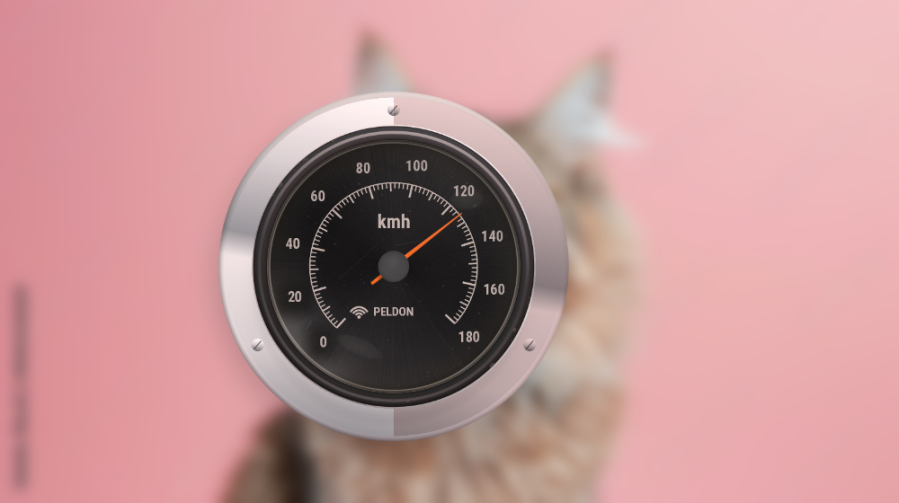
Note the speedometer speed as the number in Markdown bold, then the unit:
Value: **126** km/h
